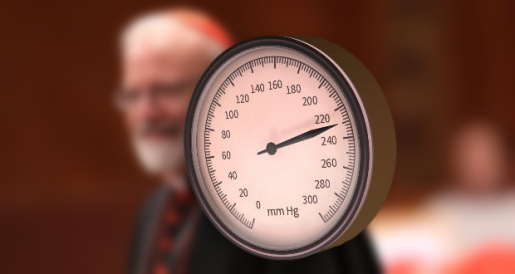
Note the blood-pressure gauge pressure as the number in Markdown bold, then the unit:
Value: **230** mmHg
